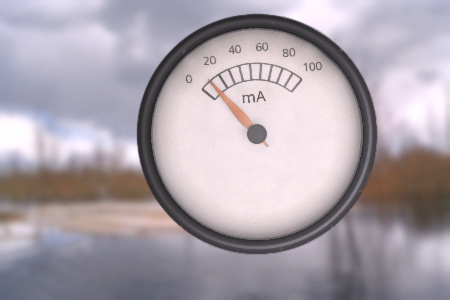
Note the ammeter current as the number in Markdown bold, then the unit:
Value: **10** mA
